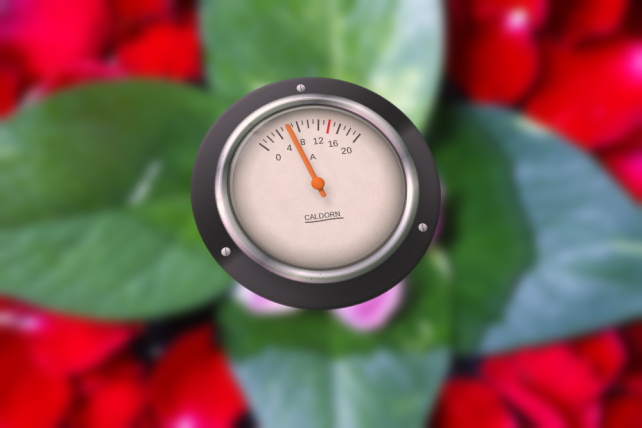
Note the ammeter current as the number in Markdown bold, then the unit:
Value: **6** A
